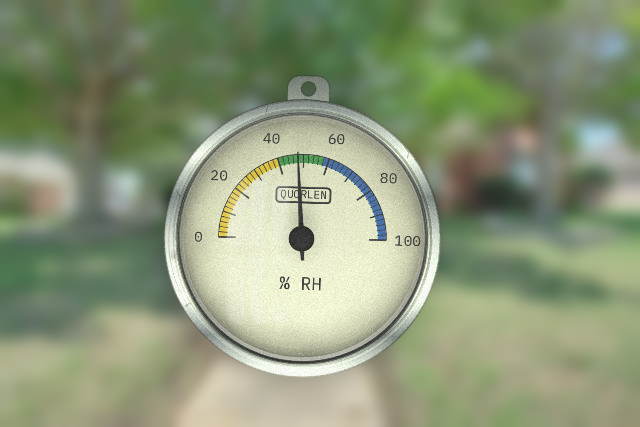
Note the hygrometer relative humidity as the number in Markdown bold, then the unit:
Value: **48** %
